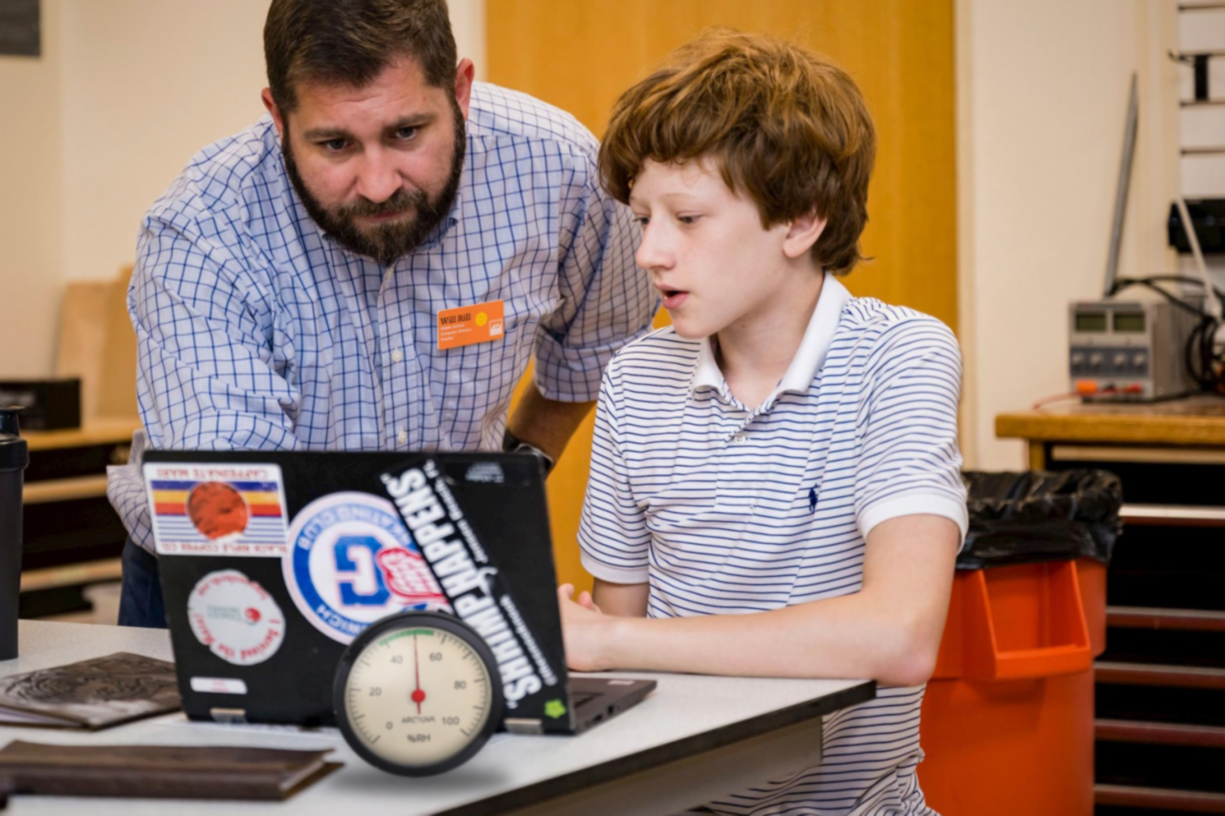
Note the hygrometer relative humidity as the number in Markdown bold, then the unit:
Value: **50** %
